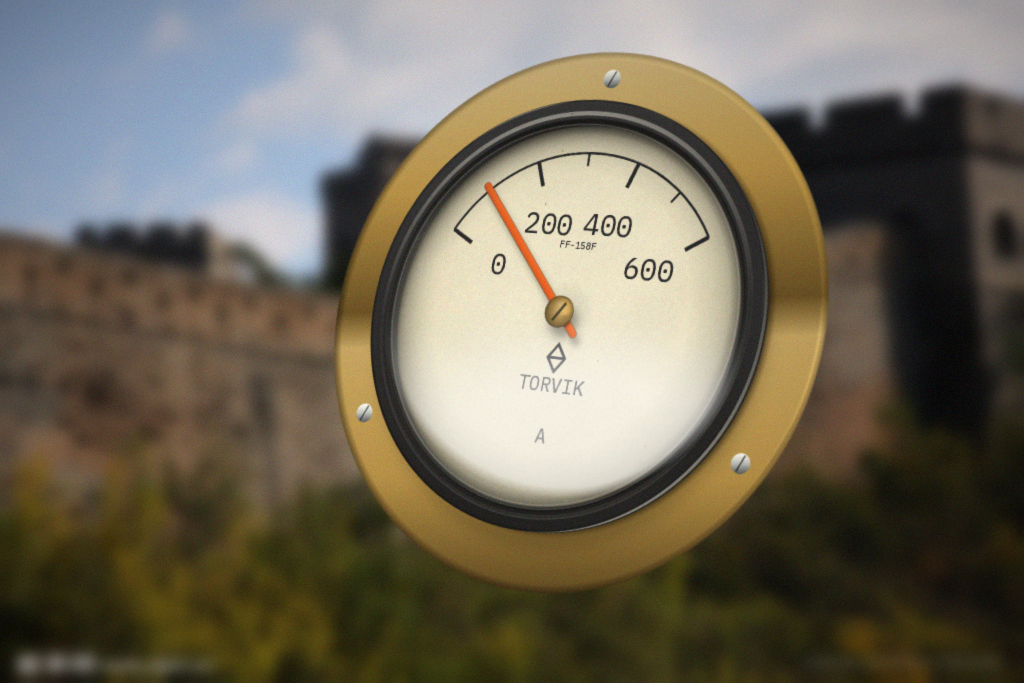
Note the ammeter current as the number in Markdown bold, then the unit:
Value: **100** A
